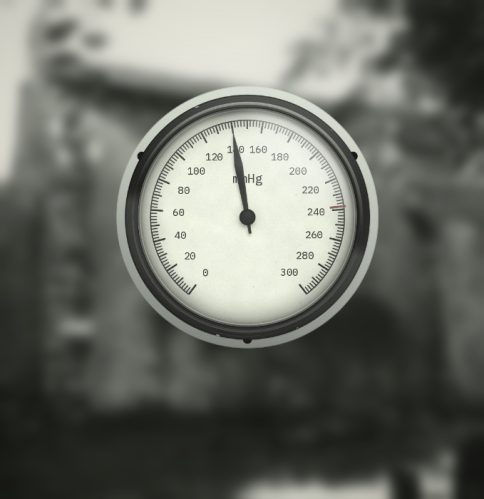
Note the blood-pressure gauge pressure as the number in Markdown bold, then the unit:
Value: **140** mmHg
